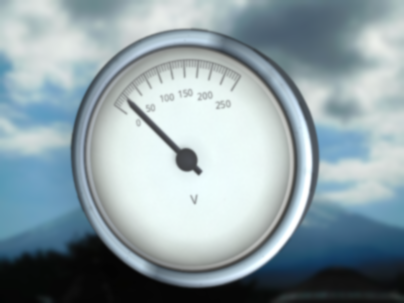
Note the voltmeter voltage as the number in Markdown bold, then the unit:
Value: **25** V
